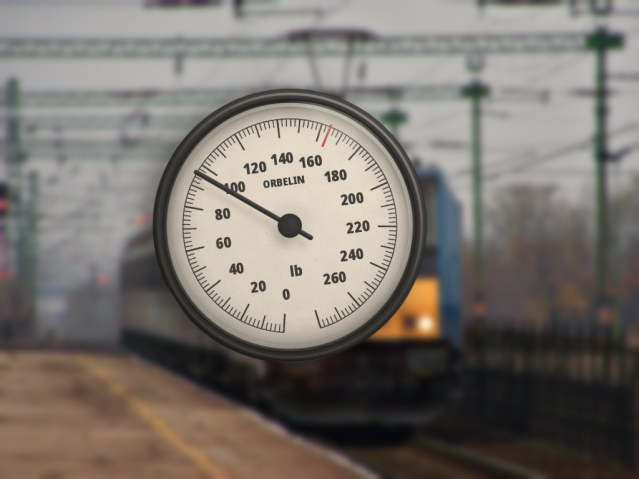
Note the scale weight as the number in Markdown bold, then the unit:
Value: **96** lb
